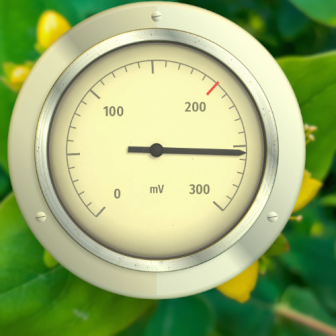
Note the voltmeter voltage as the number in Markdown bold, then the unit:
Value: **255** mV
